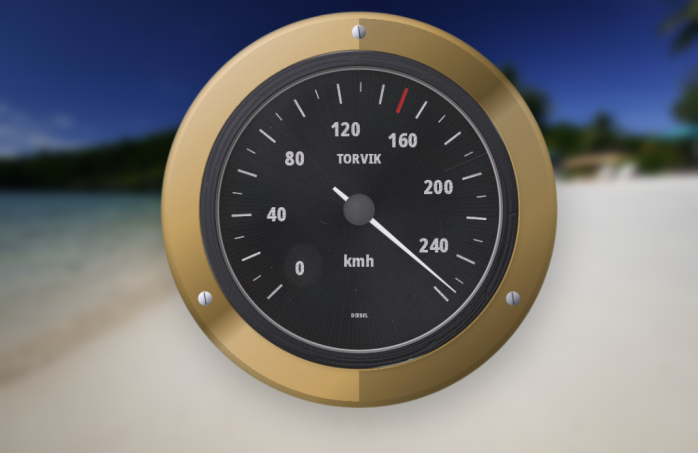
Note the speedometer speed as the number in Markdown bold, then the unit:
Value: **255** km/h
